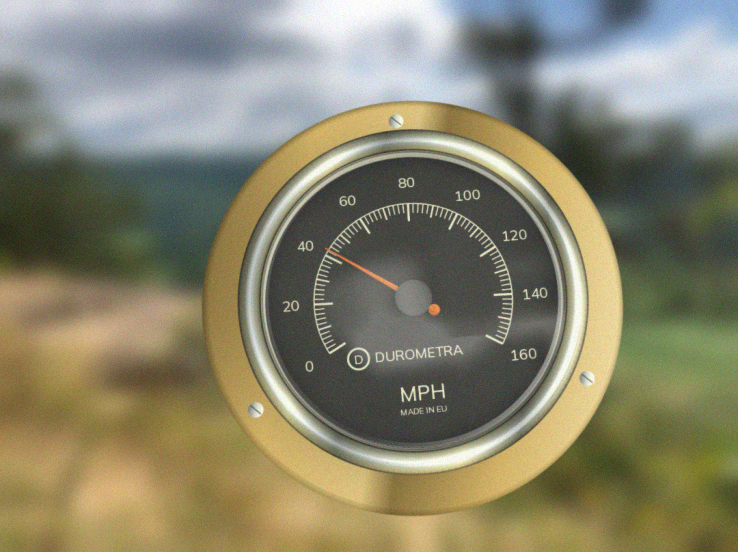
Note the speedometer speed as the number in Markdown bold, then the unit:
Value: **42** mph
